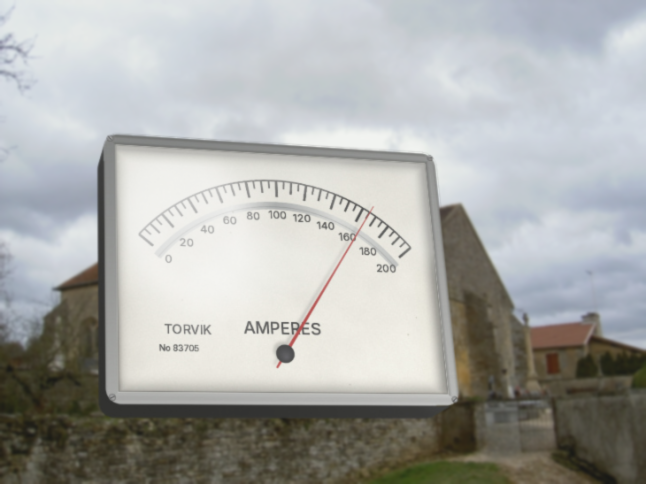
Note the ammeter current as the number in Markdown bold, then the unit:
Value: **165** A
